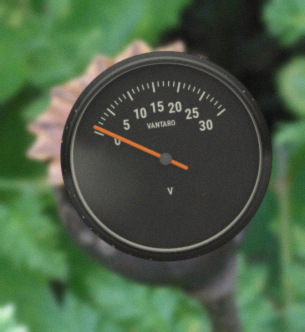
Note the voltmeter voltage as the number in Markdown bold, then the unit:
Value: **1** V
